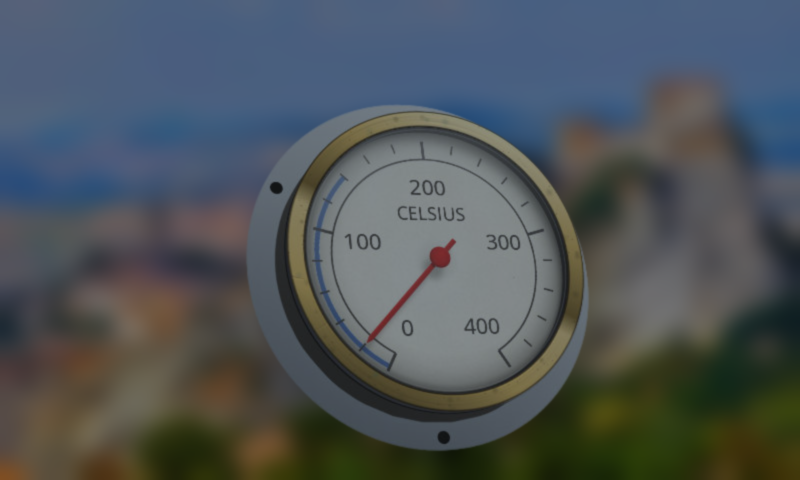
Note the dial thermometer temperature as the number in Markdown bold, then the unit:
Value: **20** °C
